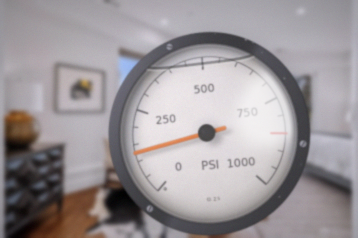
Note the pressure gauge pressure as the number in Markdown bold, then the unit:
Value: **125** psi
